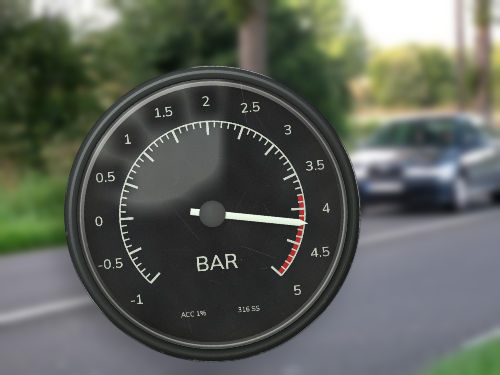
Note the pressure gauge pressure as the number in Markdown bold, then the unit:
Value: **4.2** bar
